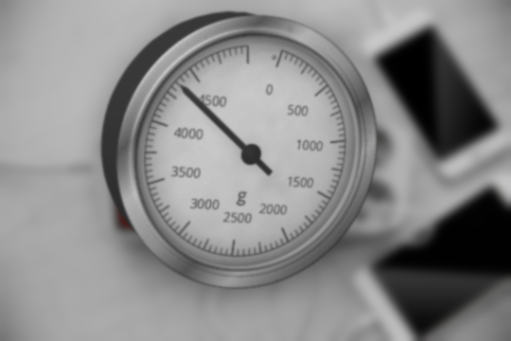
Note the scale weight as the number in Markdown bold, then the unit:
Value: **4350** g
